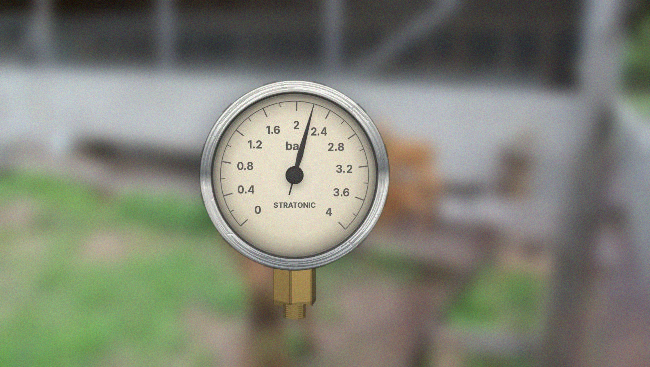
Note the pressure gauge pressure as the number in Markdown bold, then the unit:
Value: **2.2** bar
